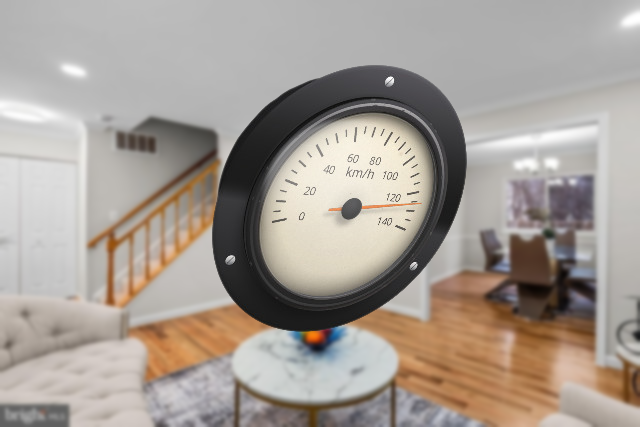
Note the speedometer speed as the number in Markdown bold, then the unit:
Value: **125** km/h
